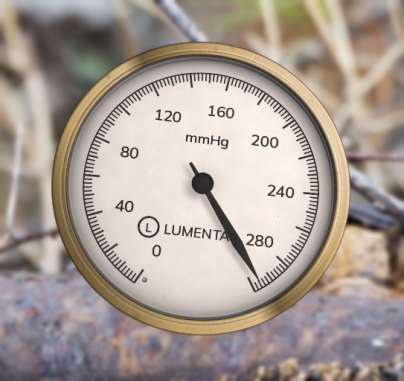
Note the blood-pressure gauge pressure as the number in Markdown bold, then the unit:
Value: **296** mmHg
